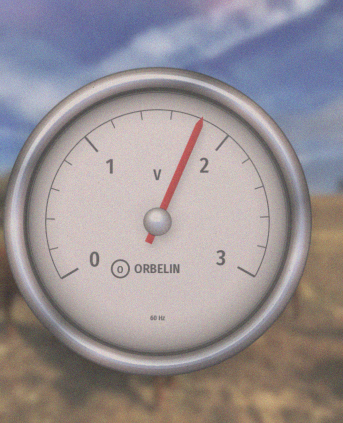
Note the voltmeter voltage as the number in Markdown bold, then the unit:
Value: **1.8** V
